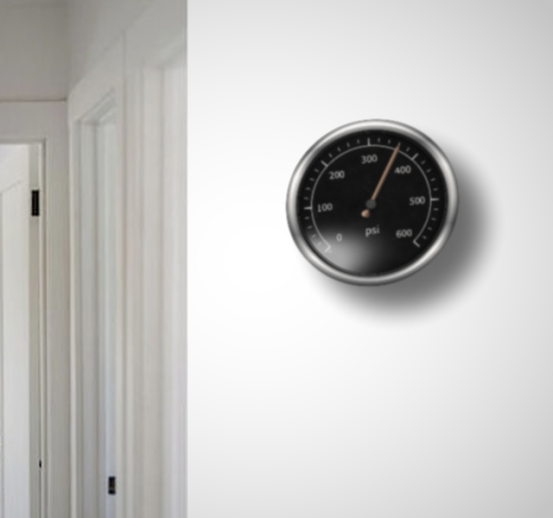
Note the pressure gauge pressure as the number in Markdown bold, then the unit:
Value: **360** psi
